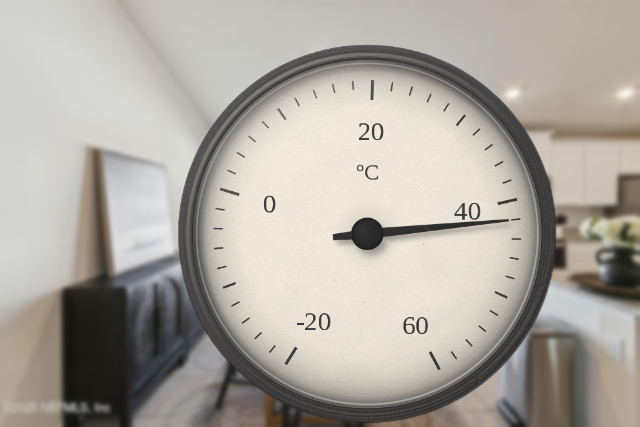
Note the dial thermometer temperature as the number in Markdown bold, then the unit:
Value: **42** °C
